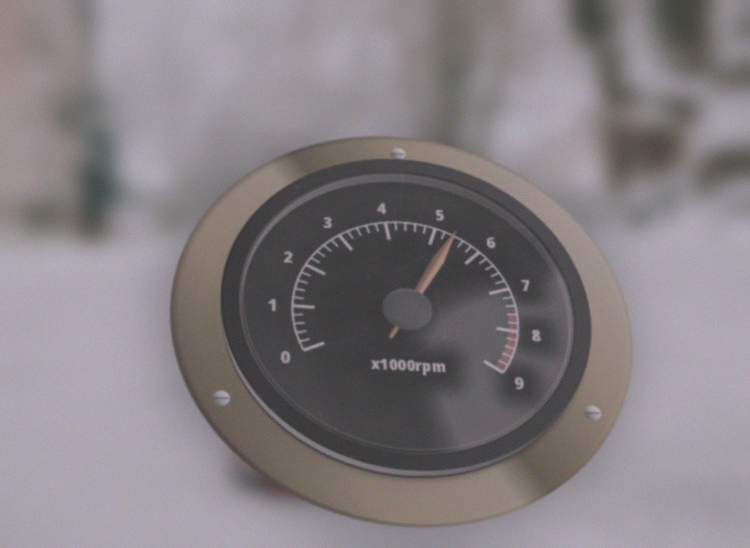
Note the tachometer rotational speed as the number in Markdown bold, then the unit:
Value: **5400** rpm
